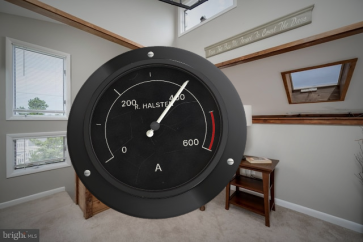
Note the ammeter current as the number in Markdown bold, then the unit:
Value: **400** A
